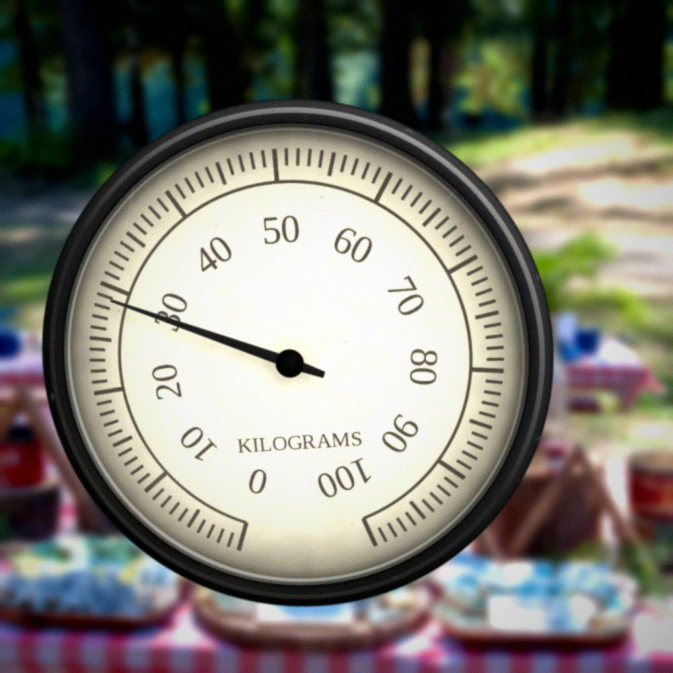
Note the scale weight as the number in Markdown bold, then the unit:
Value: **29** kg
